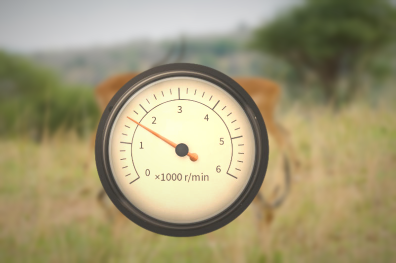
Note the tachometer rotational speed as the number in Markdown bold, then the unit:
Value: **1600** rpm
